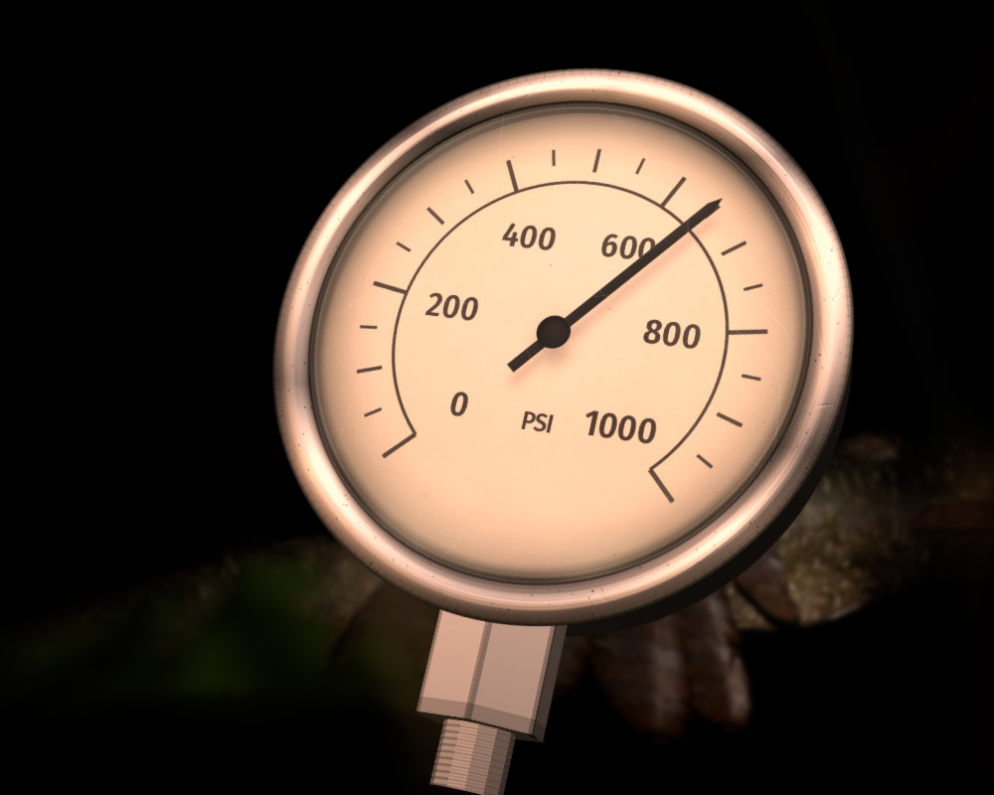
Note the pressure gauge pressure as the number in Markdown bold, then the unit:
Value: **650** psi
